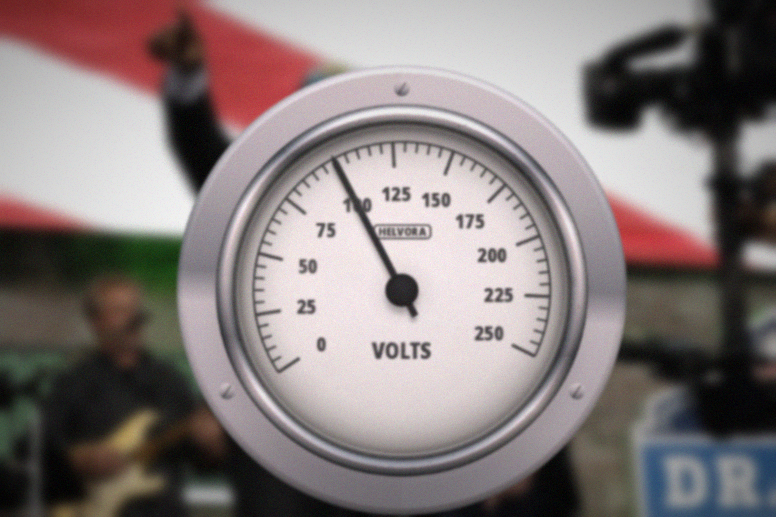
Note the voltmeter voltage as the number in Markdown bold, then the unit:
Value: **100** V
